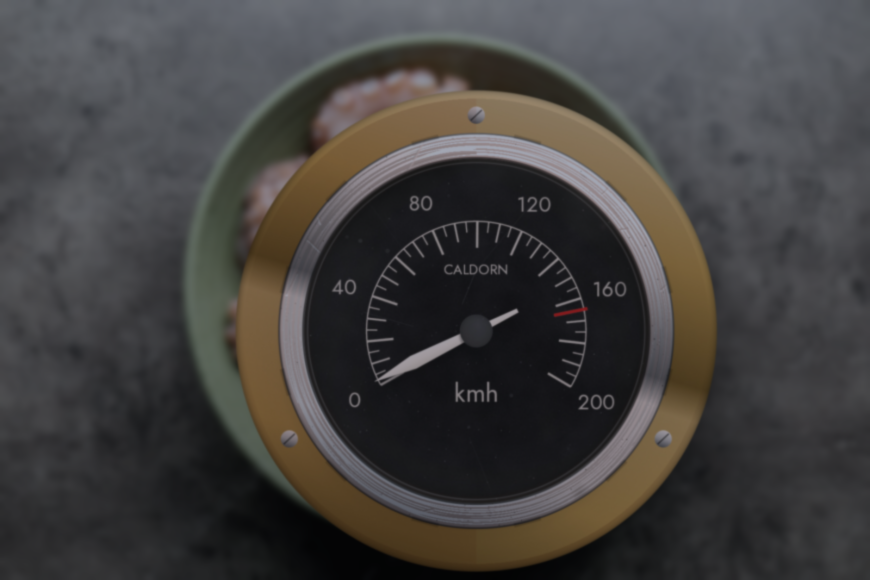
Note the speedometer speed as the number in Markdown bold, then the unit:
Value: **2.5** km/h
